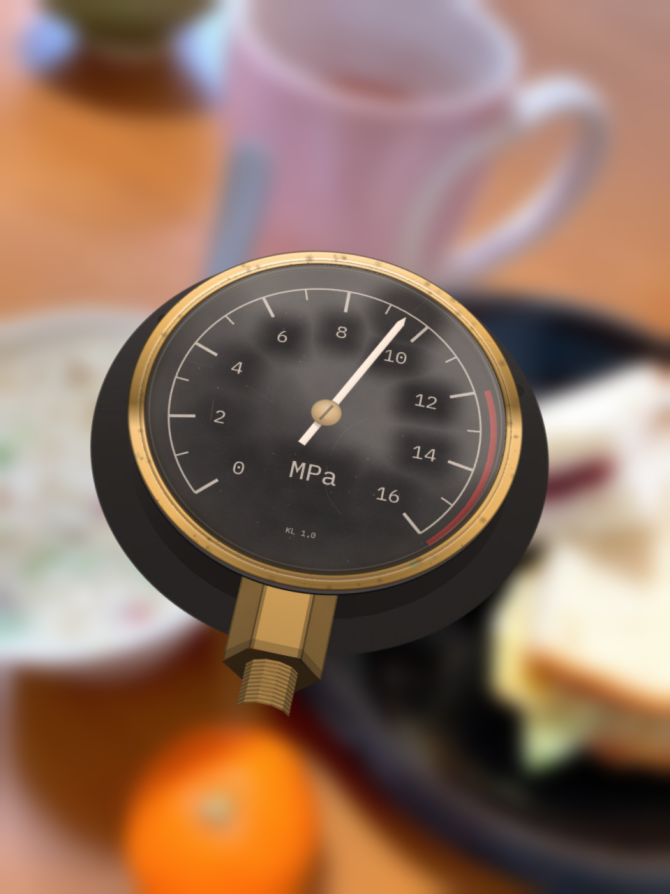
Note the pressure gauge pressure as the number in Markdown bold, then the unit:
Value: **9.5** MPa
